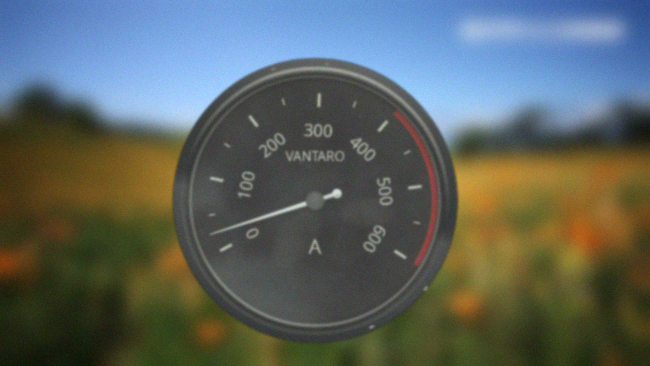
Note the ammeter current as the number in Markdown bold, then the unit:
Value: **25** A
